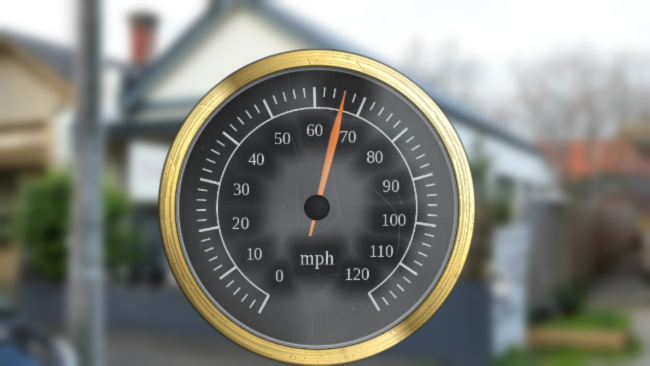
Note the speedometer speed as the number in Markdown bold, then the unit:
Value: **66** mph
